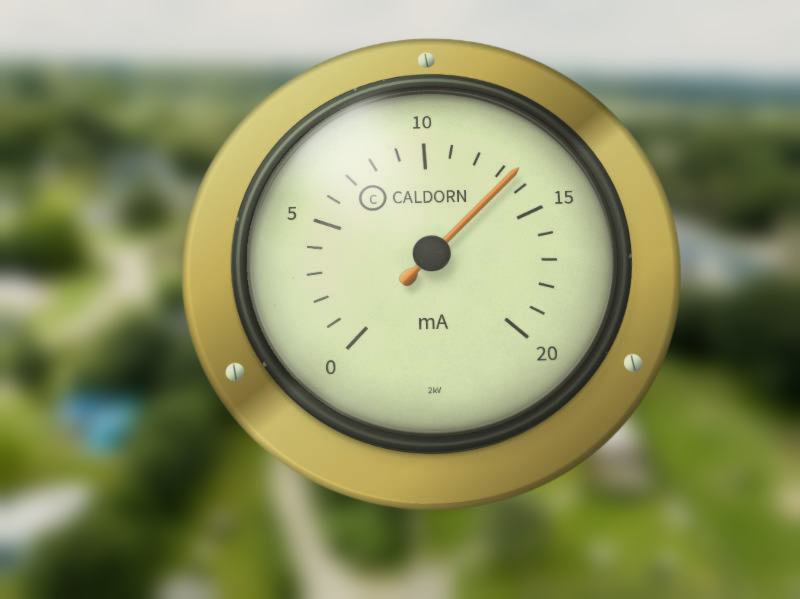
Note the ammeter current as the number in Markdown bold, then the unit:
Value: **13.5** mA
